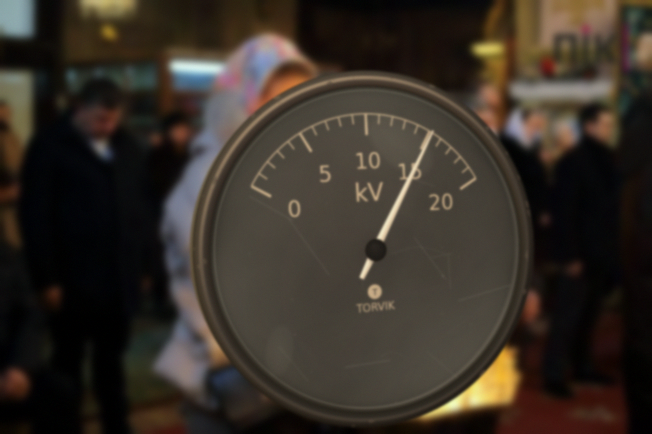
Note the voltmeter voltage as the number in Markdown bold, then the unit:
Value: **15** kV
